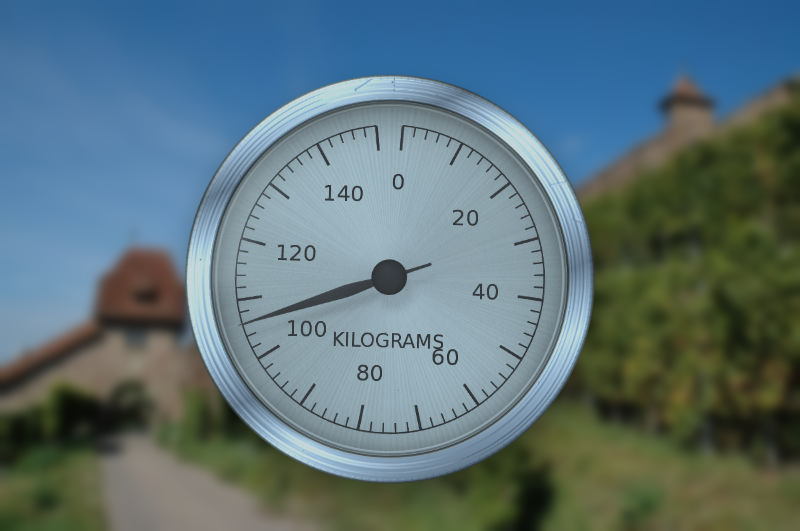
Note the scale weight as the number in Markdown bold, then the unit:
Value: **106** kg
